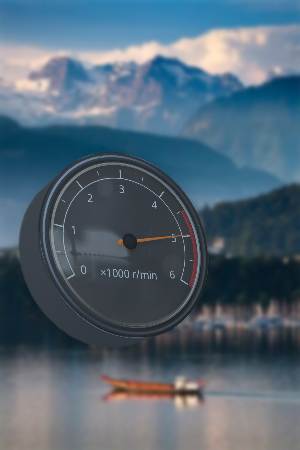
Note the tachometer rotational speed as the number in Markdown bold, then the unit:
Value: **5000** rpm
